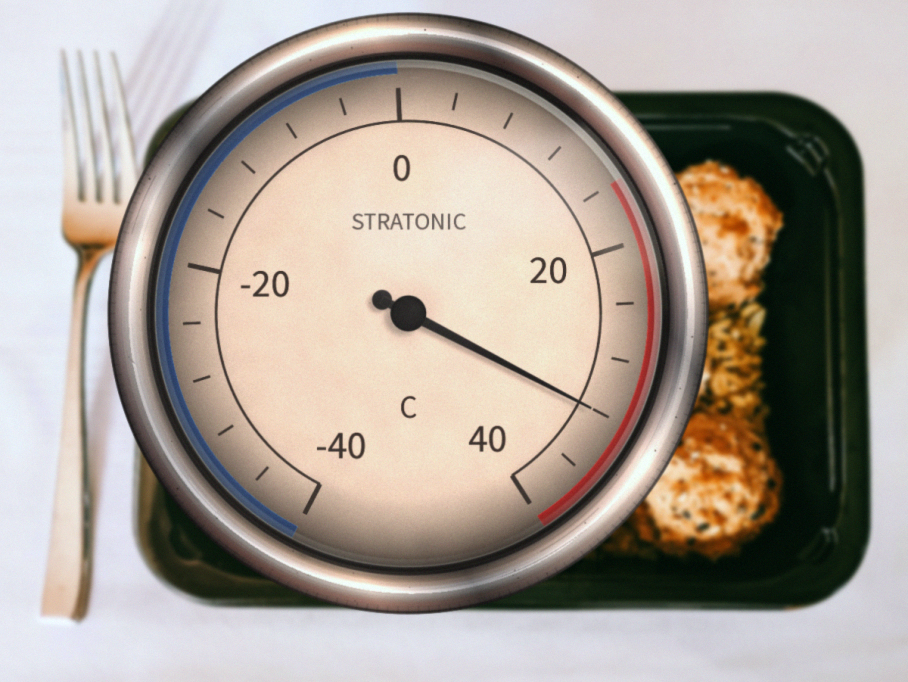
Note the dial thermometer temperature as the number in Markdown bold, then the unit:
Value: **32** °C
